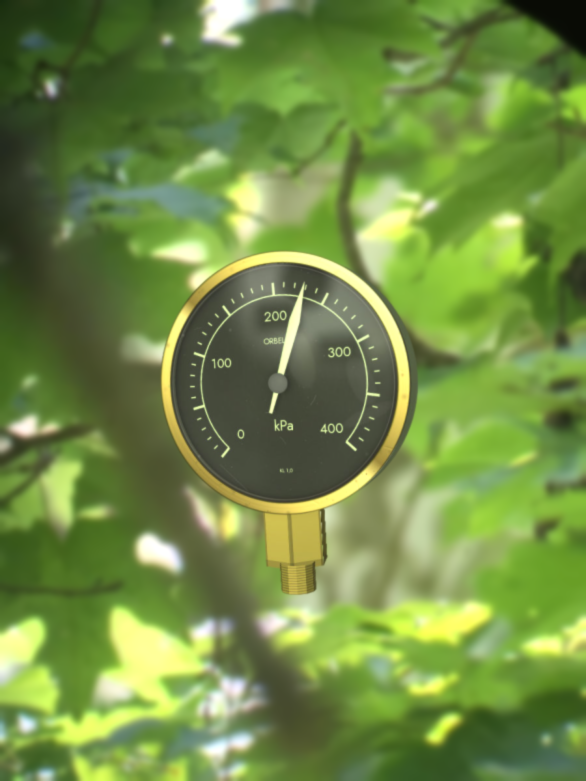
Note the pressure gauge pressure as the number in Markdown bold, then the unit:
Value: **230** kPa
